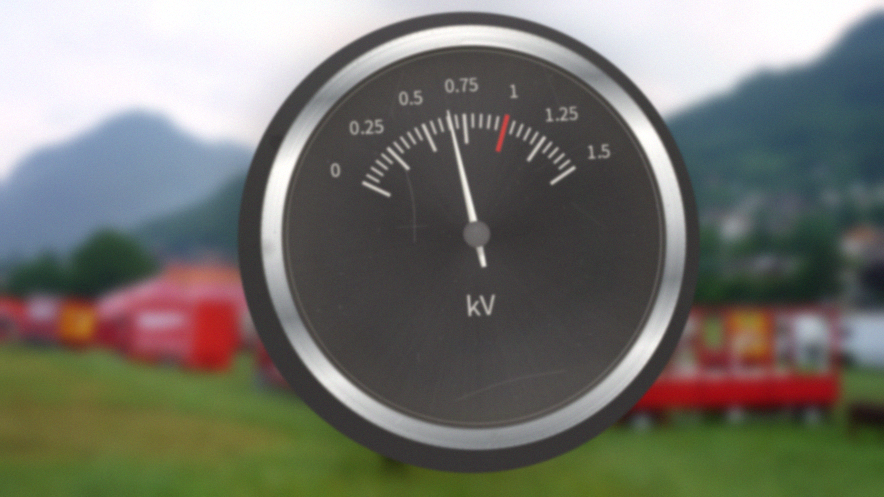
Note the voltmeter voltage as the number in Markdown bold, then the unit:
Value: **0.65** kV
